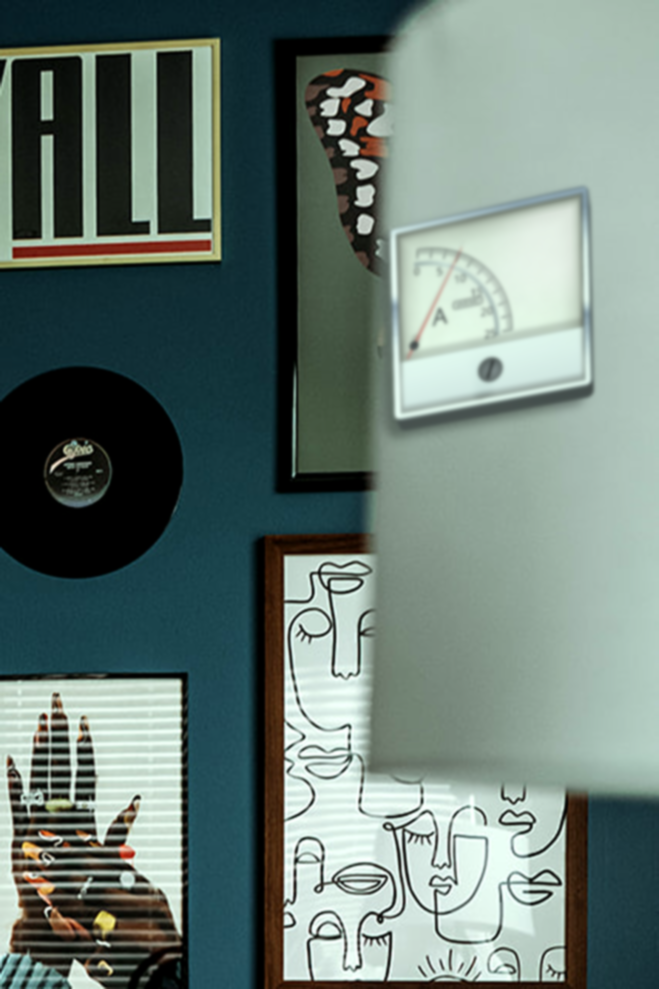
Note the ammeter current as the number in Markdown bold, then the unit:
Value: **7.5** A
